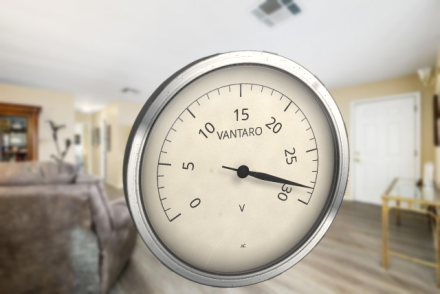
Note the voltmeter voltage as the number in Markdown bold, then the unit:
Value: **28.5** V
